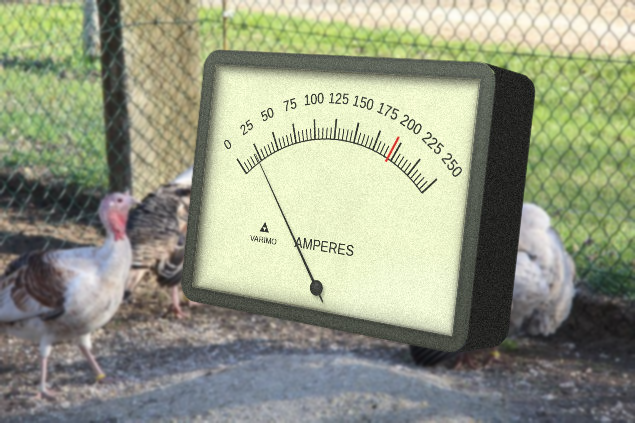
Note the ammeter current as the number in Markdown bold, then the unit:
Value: **25** A
